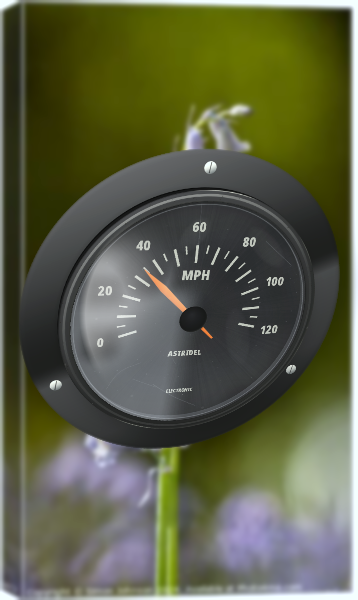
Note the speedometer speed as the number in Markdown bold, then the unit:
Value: **35** mph
